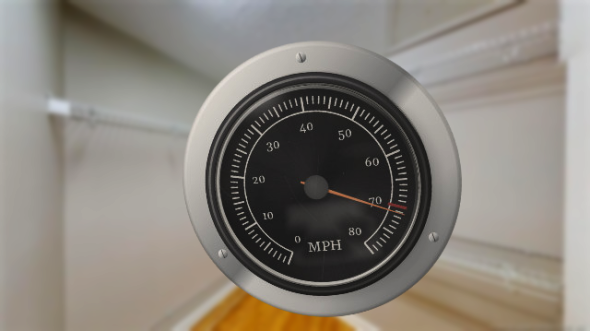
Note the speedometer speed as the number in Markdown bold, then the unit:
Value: **71** mph
